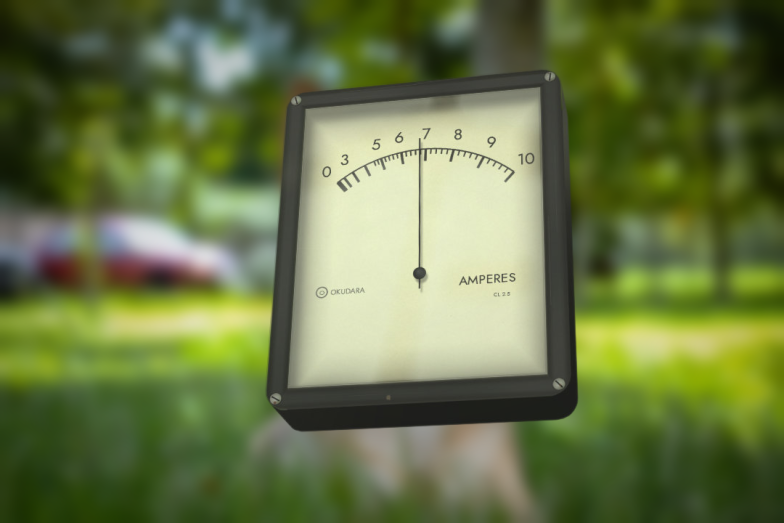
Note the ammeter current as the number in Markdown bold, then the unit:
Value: **6.8** A
